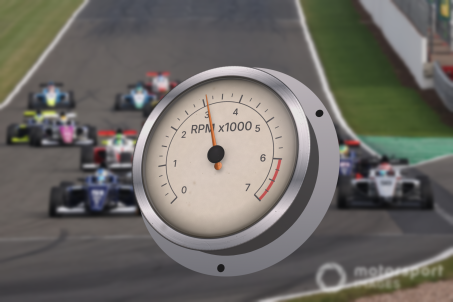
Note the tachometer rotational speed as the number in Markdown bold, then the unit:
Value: **3125** rpm
